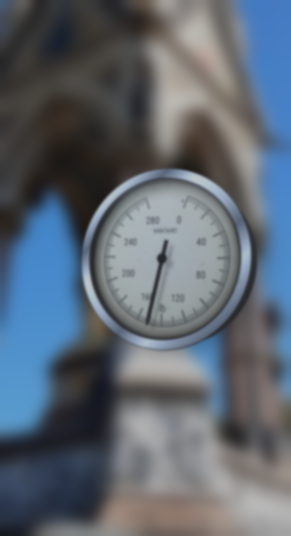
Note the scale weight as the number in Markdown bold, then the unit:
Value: **150** lb
